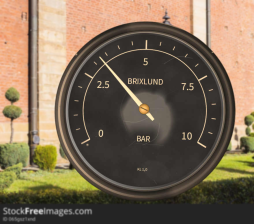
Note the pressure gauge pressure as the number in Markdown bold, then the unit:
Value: **3.25** bar
